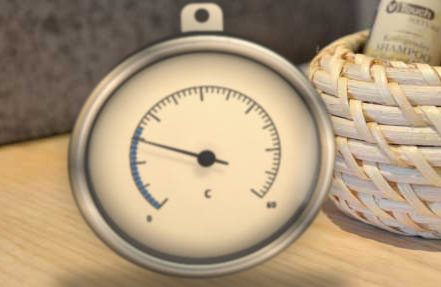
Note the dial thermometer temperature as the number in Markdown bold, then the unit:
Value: **15** °C
